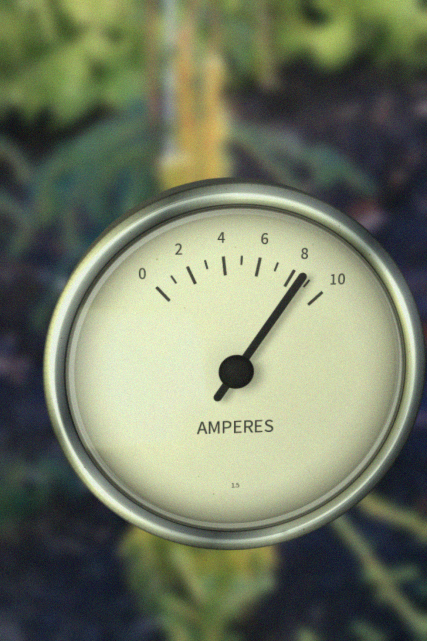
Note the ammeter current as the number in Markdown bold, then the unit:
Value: **8.5** A
